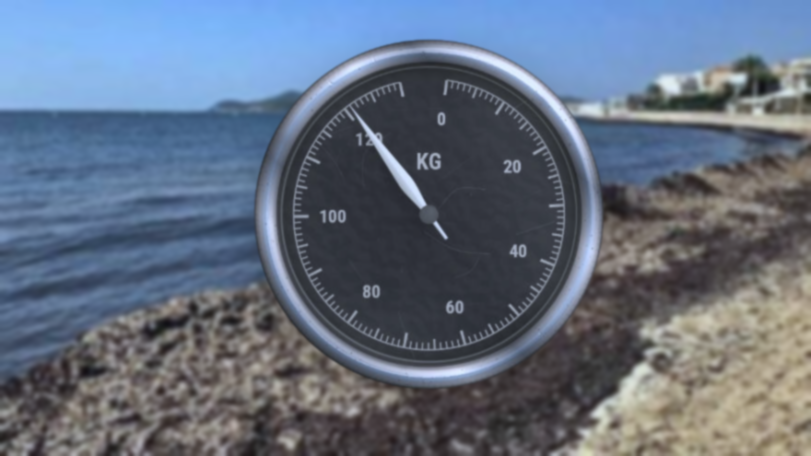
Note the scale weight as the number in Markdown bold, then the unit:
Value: **121** kg
